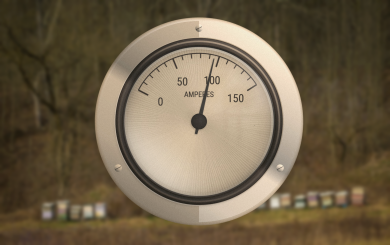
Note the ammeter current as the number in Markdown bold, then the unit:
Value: **95** A
